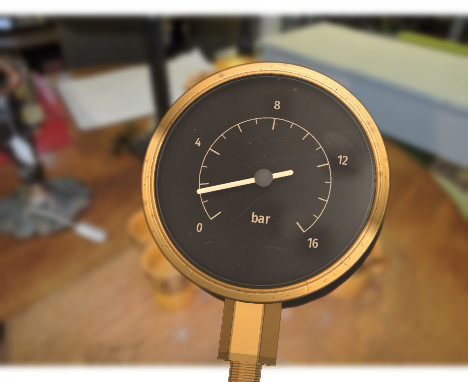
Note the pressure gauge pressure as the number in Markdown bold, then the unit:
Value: **1.5** bar
